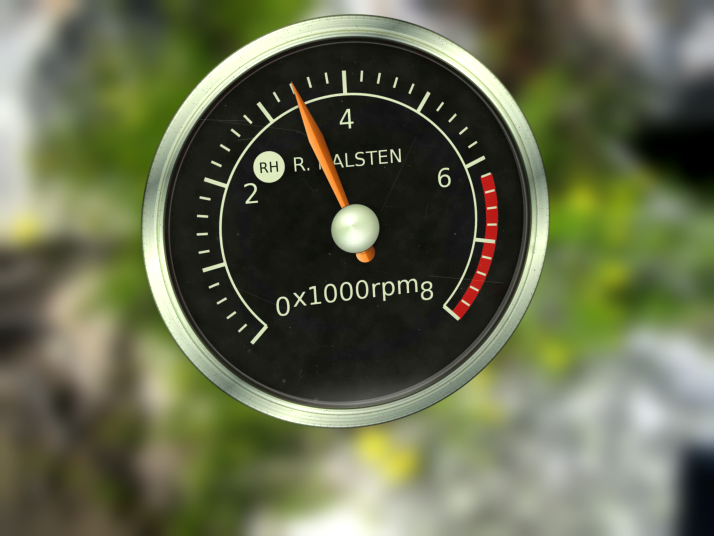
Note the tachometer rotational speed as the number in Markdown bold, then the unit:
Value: **3400** rpm
